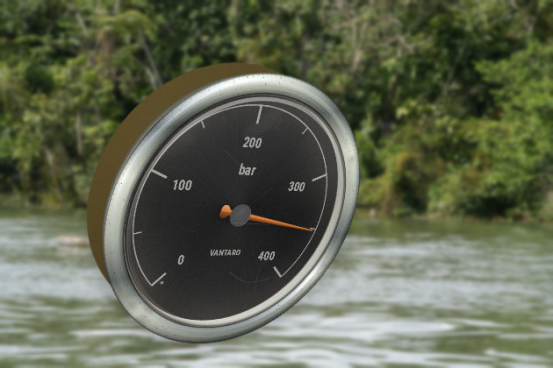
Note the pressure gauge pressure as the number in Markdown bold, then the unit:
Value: **350** bar
